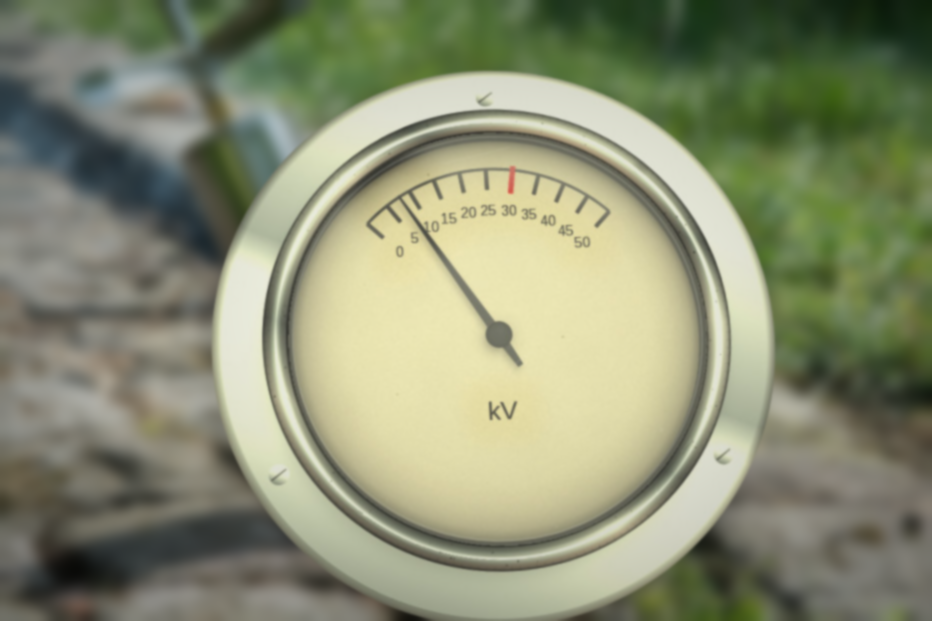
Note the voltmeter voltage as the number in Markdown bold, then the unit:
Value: **7.5** kV
